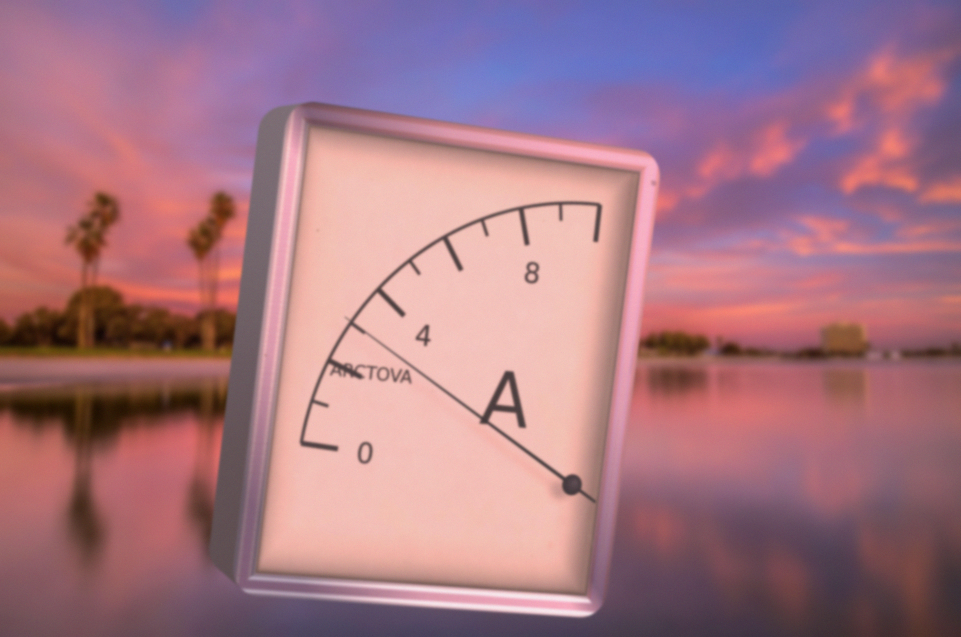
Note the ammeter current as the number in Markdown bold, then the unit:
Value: **3** A
